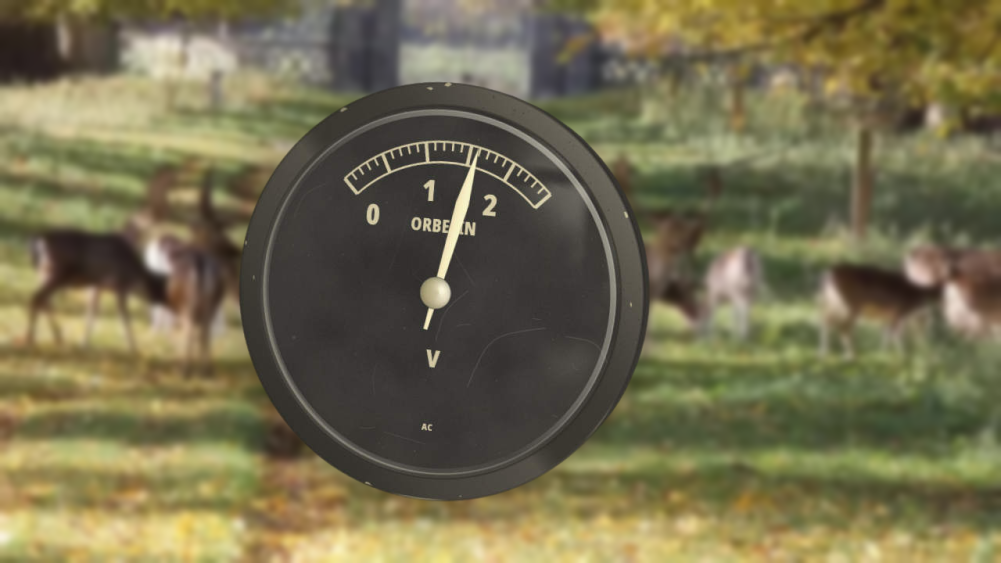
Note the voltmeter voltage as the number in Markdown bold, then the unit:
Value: **1.6** V
